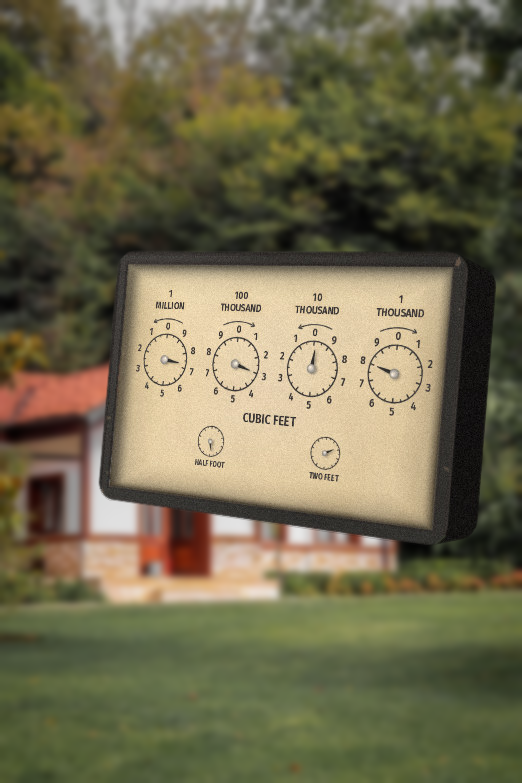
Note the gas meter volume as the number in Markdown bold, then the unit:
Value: **729800** ft³
